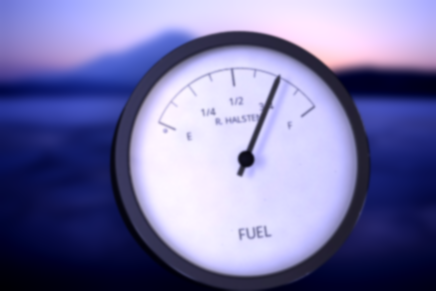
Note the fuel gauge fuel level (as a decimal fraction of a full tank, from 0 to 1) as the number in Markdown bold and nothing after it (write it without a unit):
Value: **0.75**
